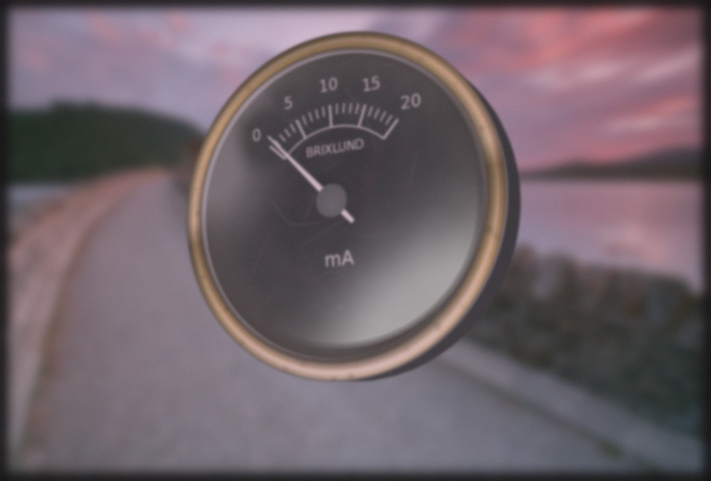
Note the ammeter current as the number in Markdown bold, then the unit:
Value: **1** mA
